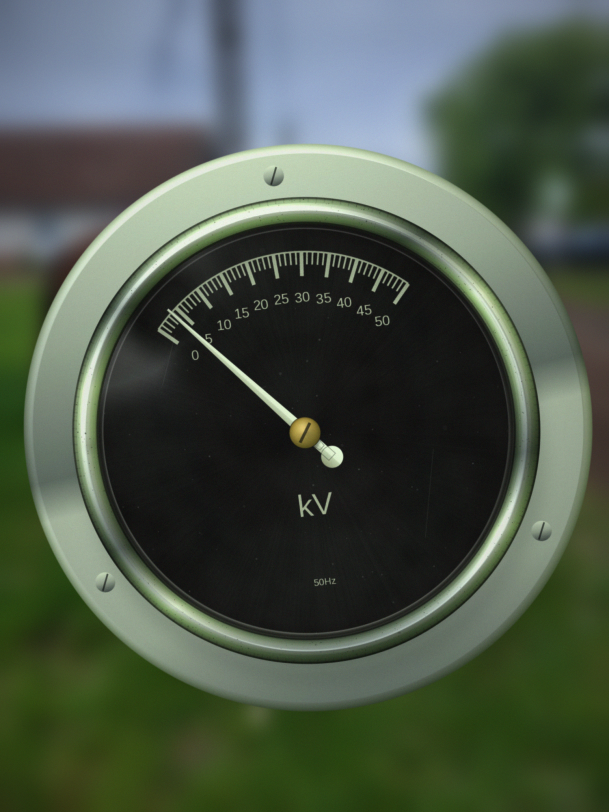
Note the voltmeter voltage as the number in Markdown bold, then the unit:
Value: **4** kV
